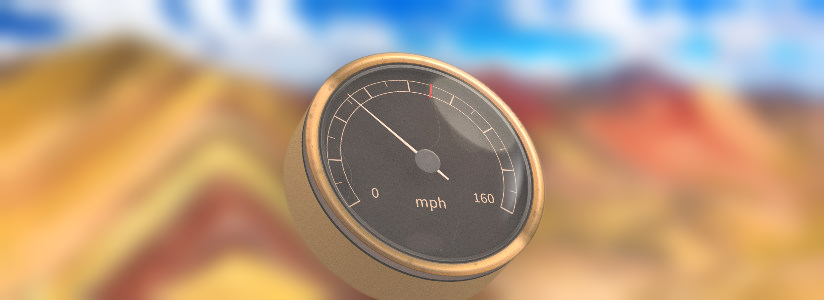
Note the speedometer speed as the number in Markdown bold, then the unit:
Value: **50** mph
